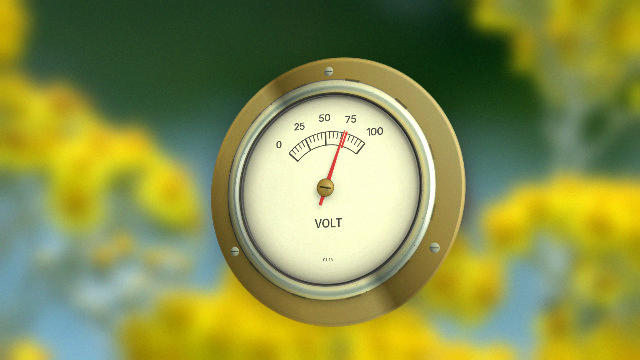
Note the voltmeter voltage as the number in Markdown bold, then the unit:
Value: **75** V
